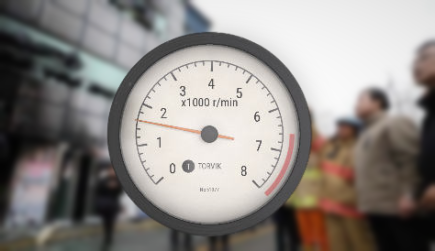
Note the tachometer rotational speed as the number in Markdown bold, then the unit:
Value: **1600** rpm
